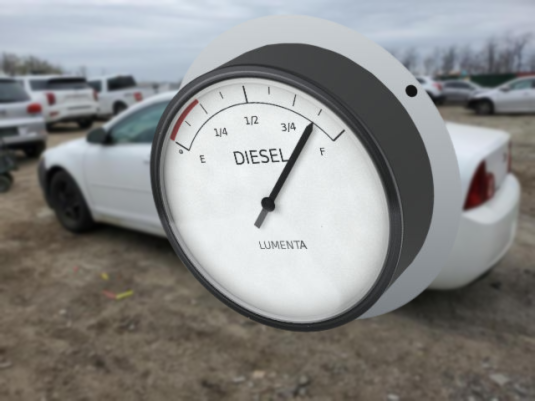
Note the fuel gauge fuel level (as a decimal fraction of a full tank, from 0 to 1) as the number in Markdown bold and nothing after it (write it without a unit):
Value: **0.875**
